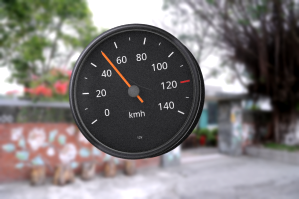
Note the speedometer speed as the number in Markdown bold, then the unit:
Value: **50** km/h
